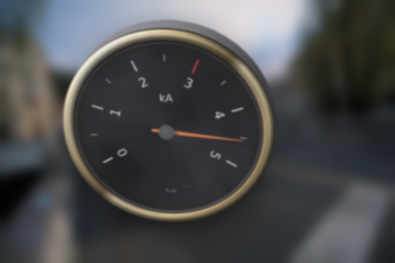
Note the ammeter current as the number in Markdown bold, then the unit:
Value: **4.5** kA
